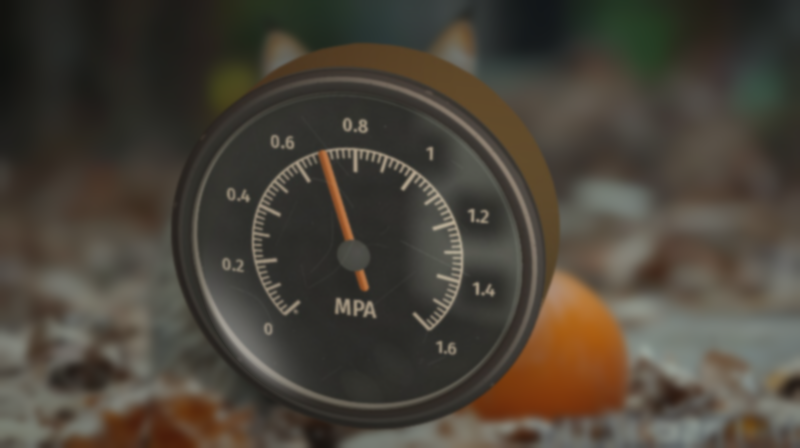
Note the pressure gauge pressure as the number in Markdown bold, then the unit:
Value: **0.7** MPa
